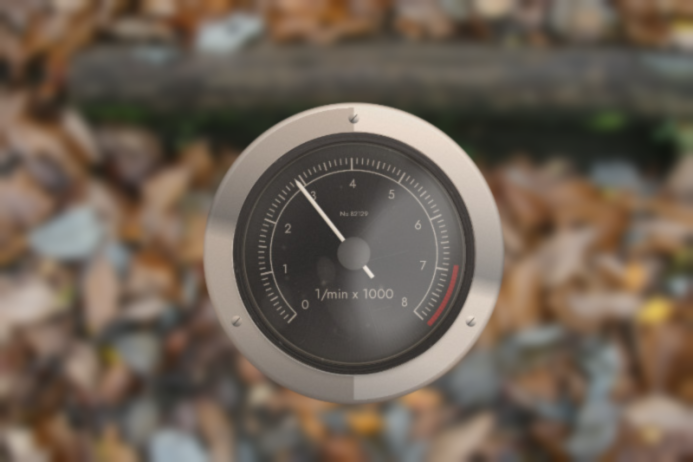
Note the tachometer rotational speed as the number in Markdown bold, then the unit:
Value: **2900** rpm
